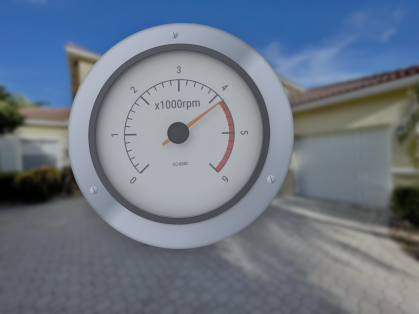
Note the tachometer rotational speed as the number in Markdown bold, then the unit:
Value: **4200** rpm
